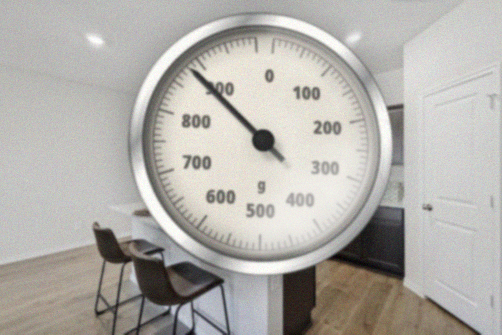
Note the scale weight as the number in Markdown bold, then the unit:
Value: **880** g
